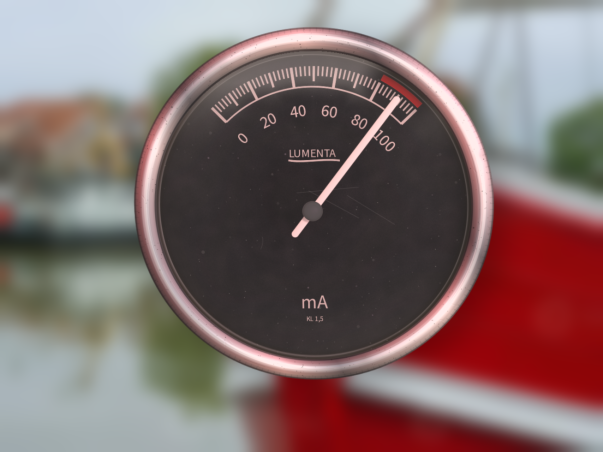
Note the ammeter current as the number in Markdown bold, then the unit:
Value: **90** mA
